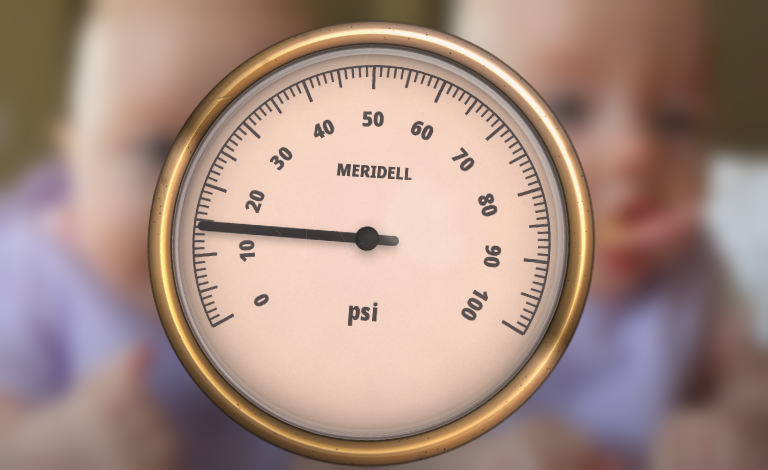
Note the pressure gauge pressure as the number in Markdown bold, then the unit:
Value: **14** psi
